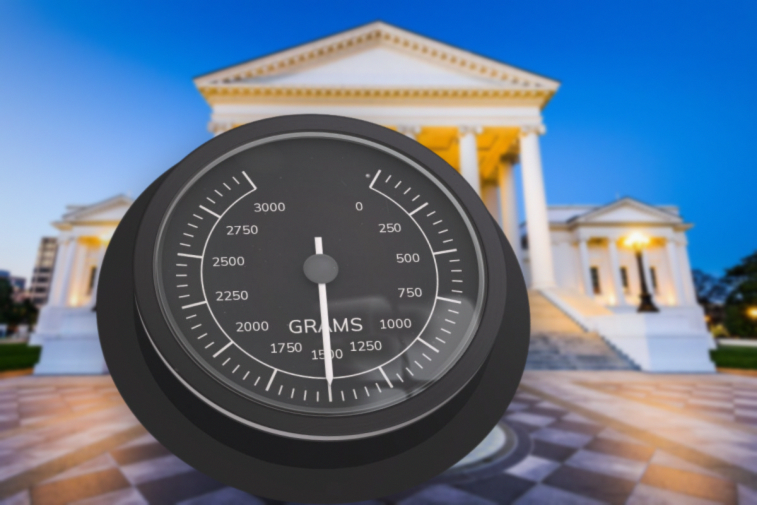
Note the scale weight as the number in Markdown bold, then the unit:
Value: **1500** g
